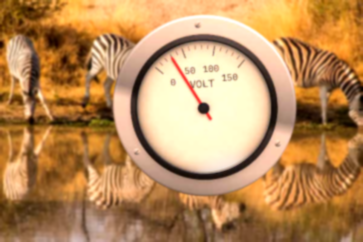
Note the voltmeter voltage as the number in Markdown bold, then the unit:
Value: **30** V
